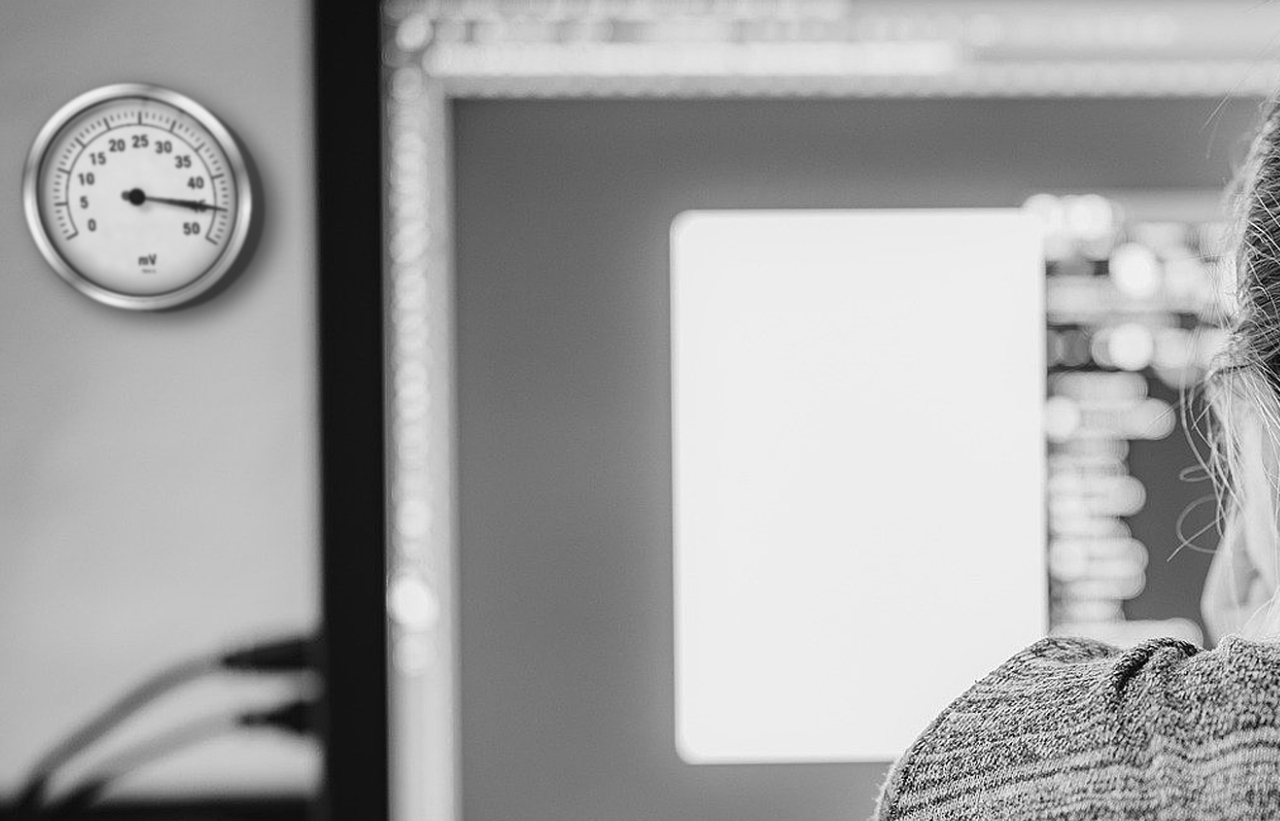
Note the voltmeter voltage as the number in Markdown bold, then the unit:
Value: **45** mV
